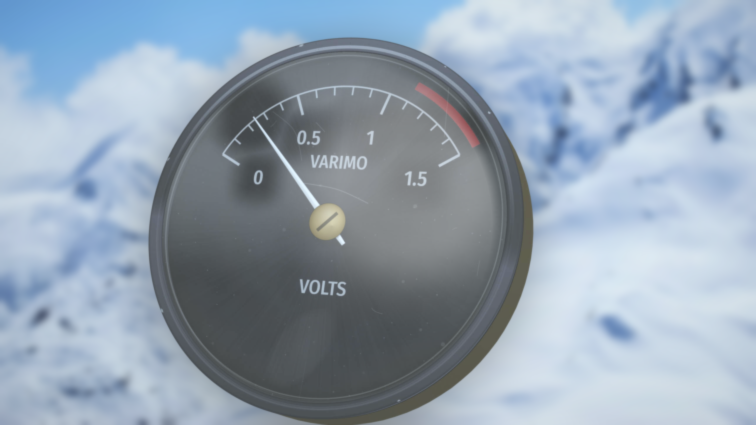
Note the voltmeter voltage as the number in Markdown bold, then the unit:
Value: **0.25** V
